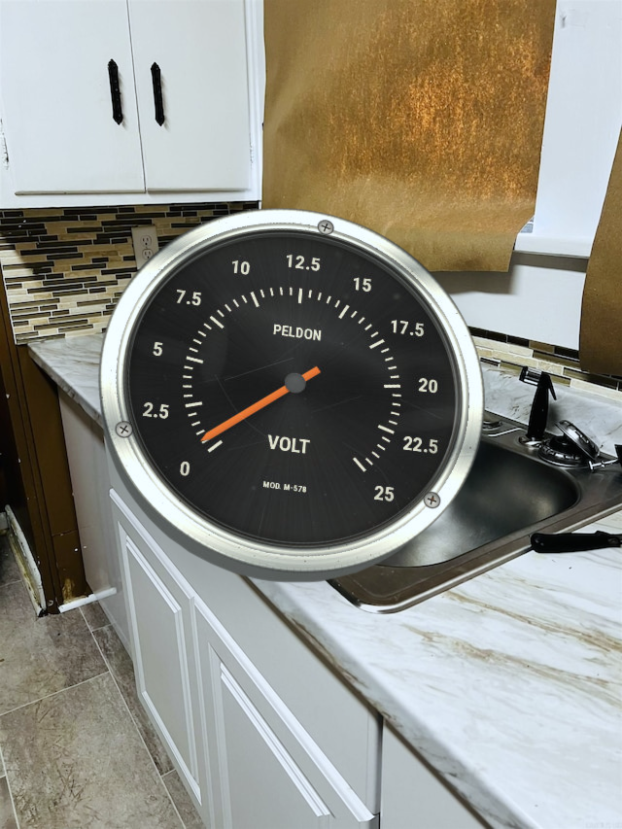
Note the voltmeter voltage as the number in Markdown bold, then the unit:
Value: **0.5** V
